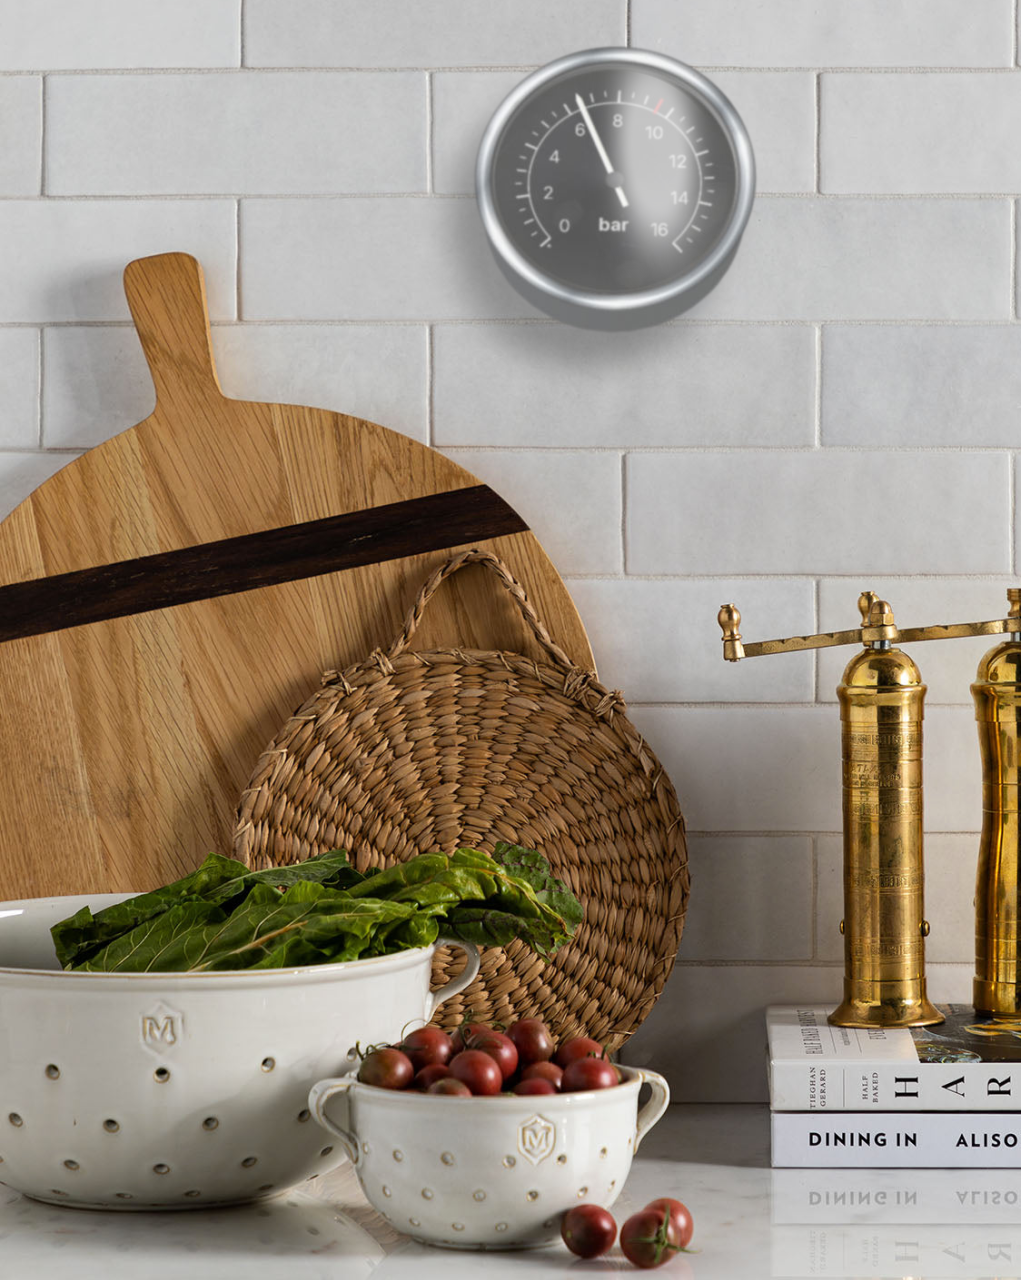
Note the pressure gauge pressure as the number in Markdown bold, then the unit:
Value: **6.5** bar
